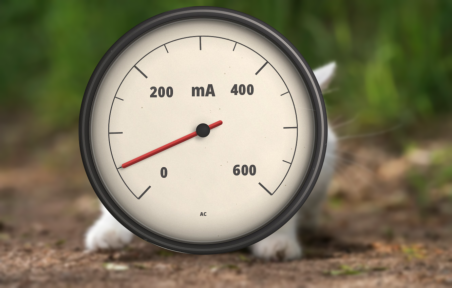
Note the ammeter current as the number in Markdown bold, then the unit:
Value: **50** mA
